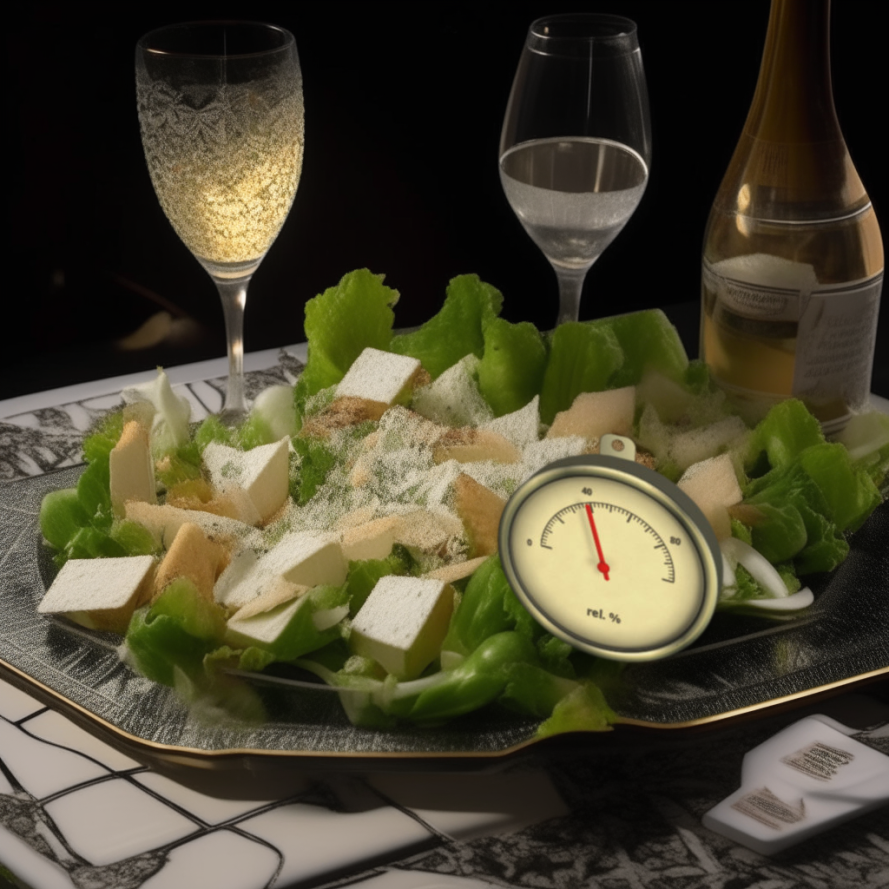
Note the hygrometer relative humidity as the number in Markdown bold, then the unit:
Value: **40** %
